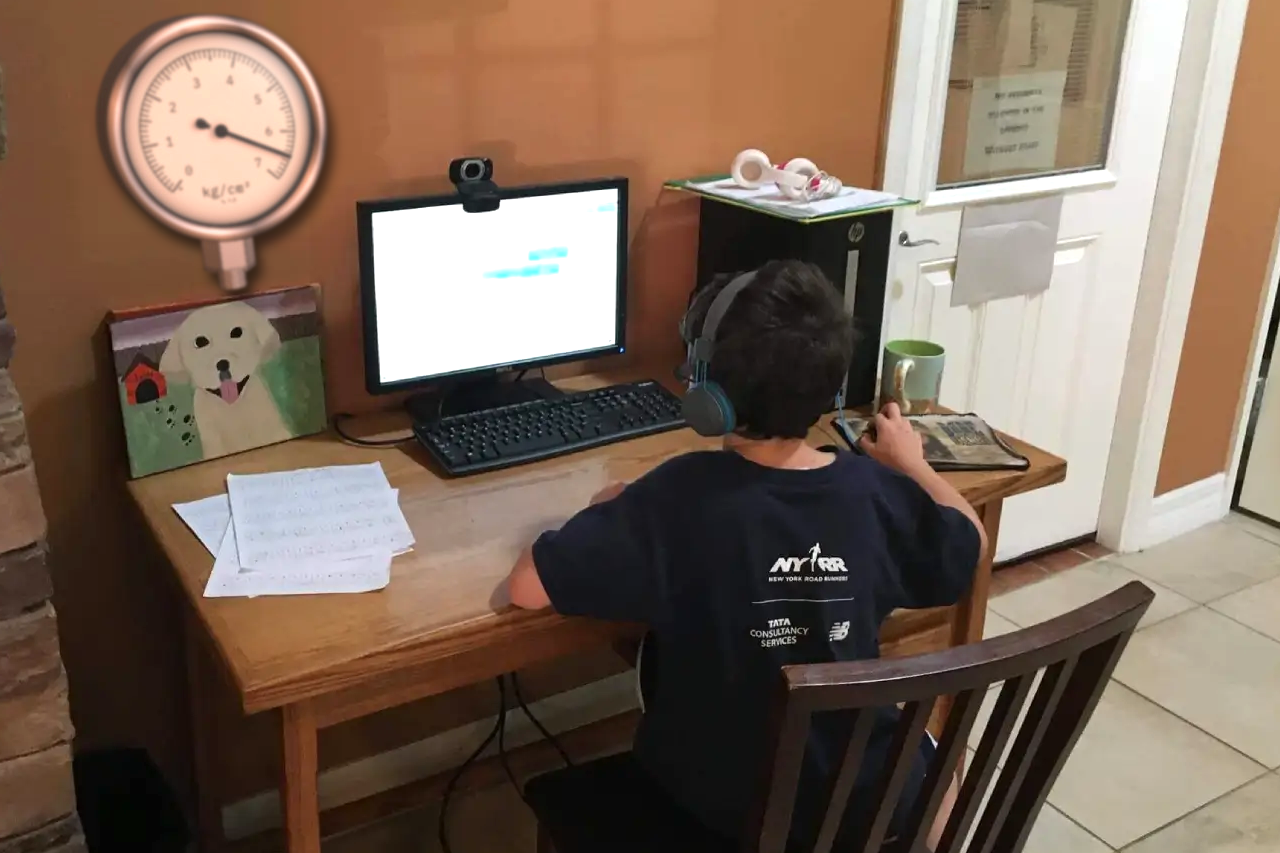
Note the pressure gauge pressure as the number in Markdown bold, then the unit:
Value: **6.5** kg/cm²
